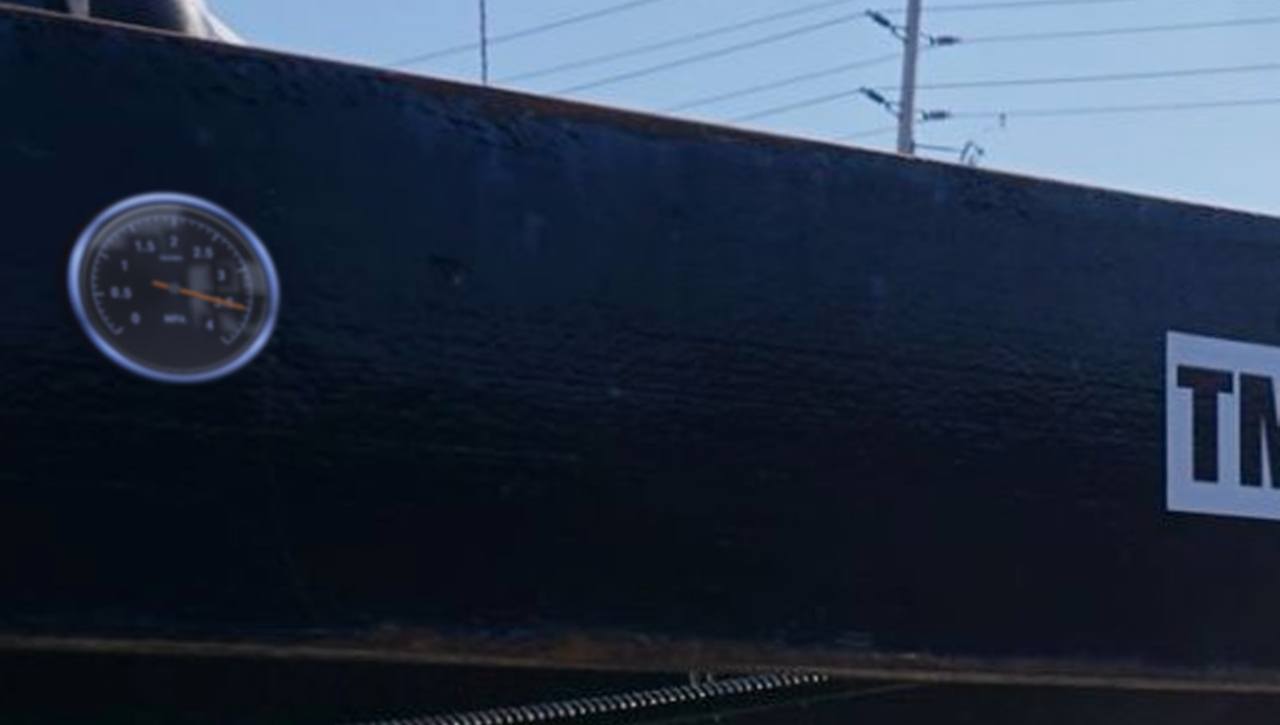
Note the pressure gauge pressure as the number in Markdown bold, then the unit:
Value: **3.5** MPa
